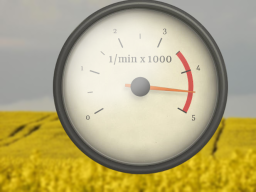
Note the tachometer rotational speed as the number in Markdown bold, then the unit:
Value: **4500** rpm
